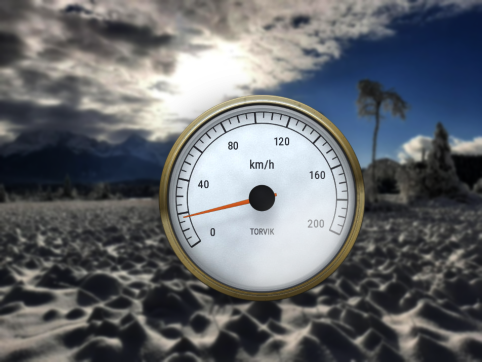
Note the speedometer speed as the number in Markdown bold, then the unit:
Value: **17.5** km/h
